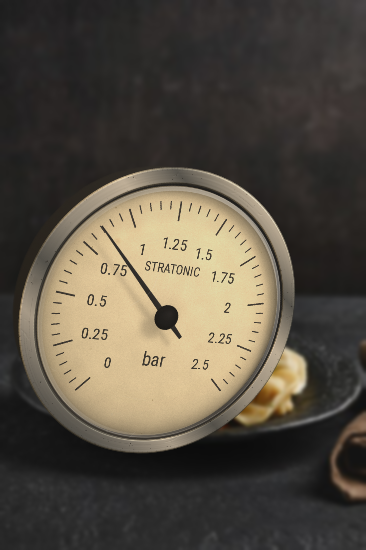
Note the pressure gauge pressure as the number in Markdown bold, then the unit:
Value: **0.85** bar
